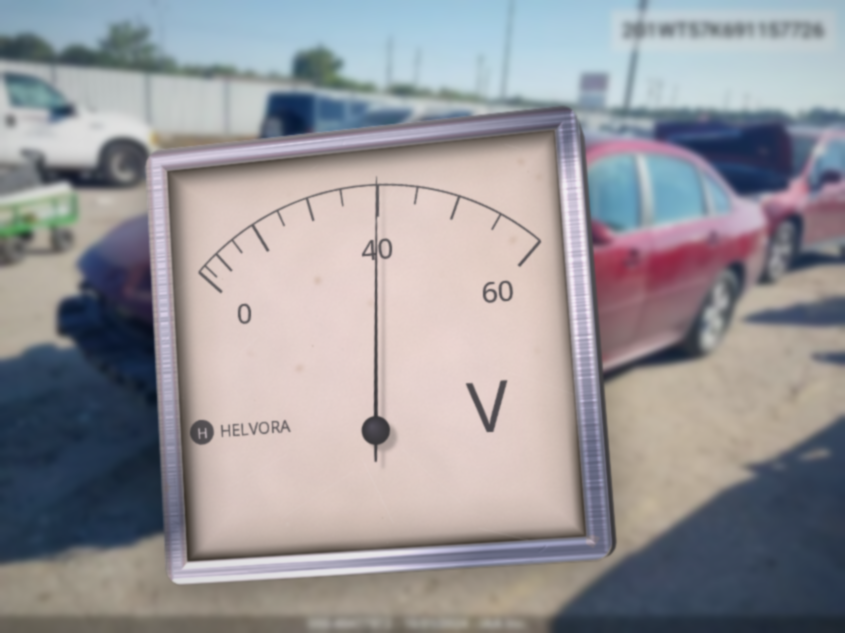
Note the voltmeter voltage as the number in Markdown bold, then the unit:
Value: **40** V
